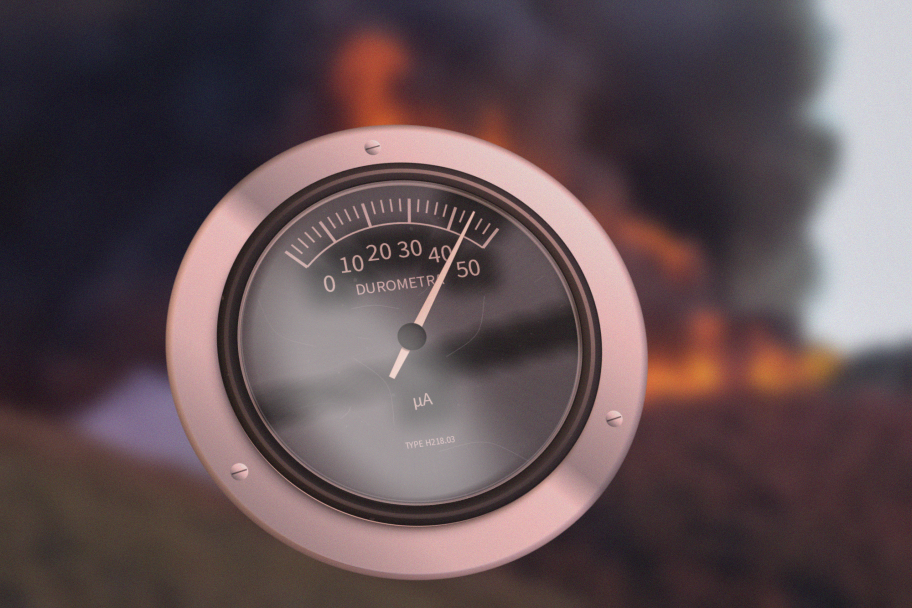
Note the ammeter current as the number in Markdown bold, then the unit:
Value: **44** µA
